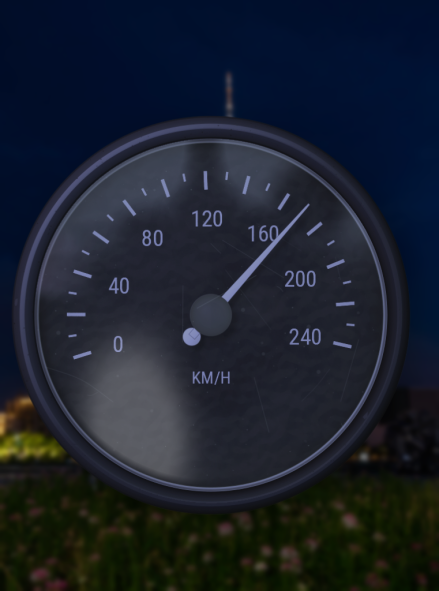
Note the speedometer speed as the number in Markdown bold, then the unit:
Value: **170** km/h
